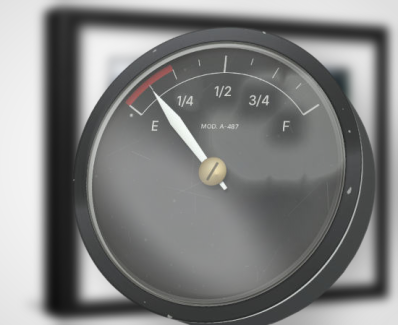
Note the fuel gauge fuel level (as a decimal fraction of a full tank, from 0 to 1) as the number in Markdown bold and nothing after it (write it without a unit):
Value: **0.125**
